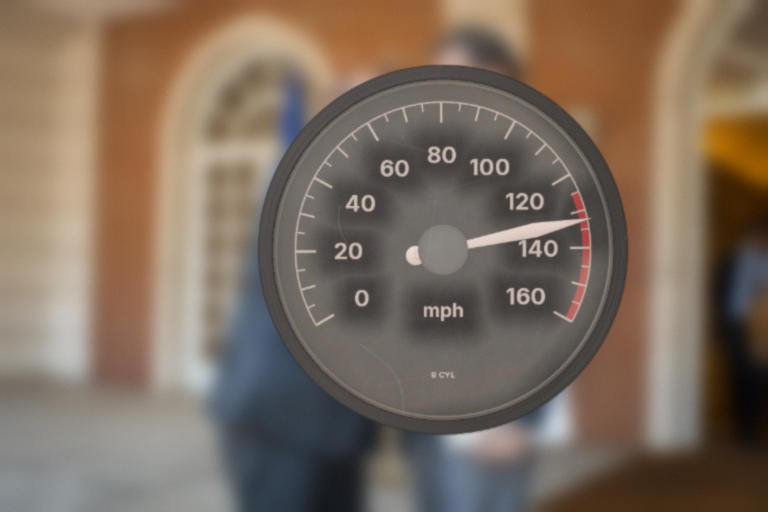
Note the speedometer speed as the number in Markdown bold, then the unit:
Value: **132.5** mph
